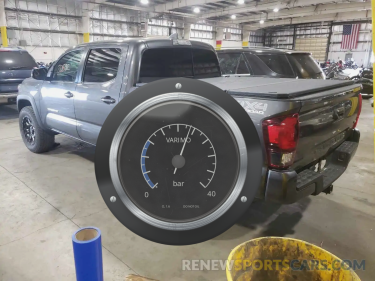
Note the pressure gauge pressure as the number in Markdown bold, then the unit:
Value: **23** bar
